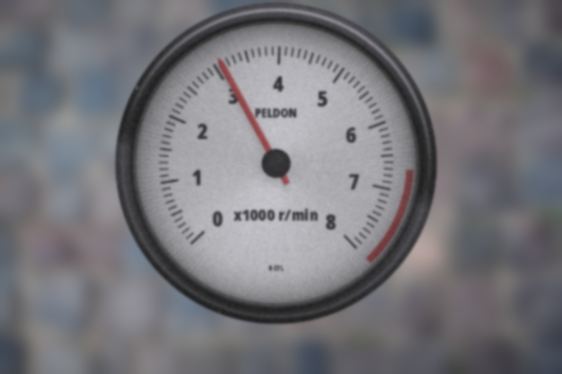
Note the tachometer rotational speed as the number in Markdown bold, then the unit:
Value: **3100** rpm
